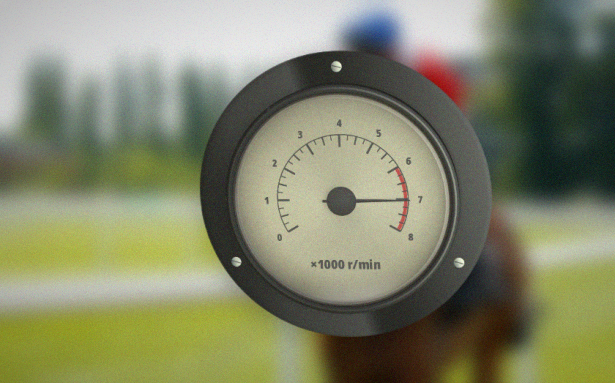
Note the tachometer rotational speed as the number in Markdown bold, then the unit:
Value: **7000** rpm
